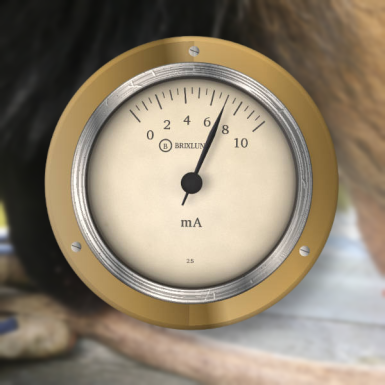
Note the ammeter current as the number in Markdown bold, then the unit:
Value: **7** mA
